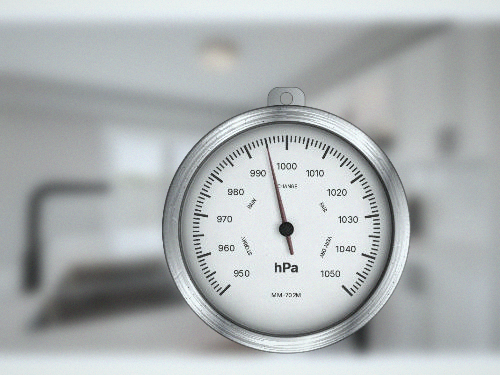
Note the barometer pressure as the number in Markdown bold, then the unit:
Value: **995** hPa
